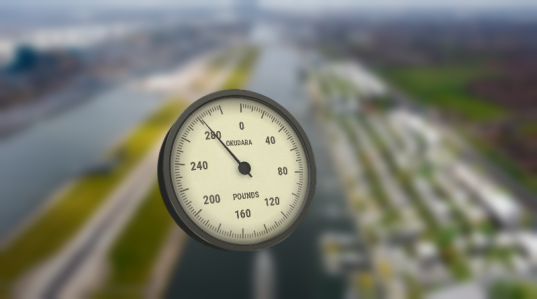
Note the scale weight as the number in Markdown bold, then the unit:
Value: **280** lb
